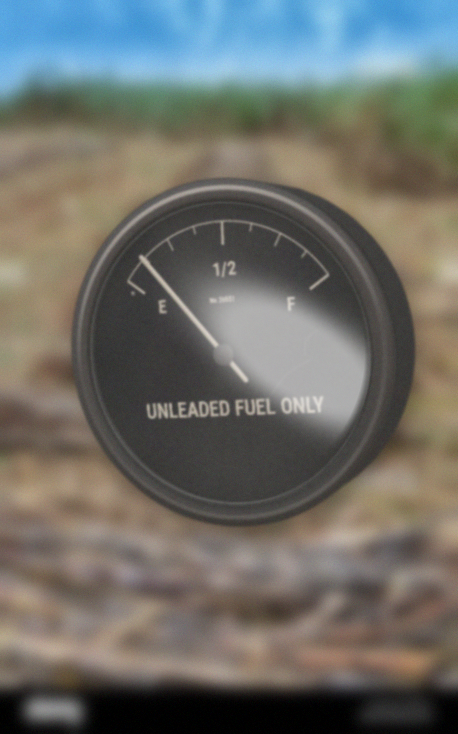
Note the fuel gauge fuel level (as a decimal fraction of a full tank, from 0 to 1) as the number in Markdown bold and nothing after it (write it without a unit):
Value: **0.125**
